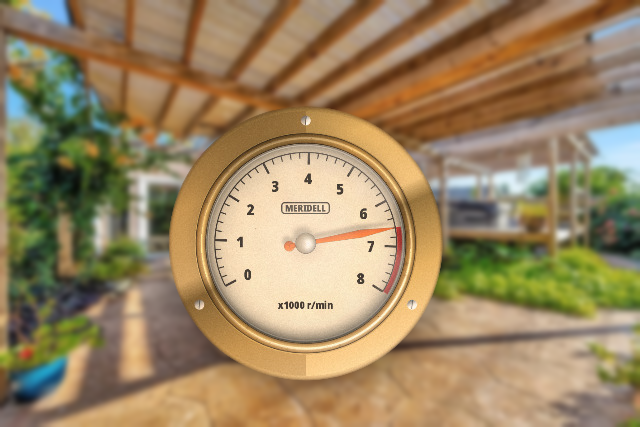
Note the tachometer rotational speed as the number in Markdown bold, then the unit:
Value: **6600** rpm
